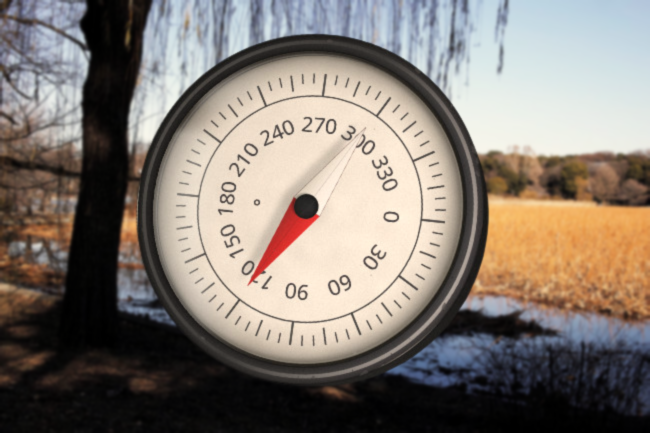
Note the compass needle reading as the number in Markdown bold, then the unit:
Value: **120** °
